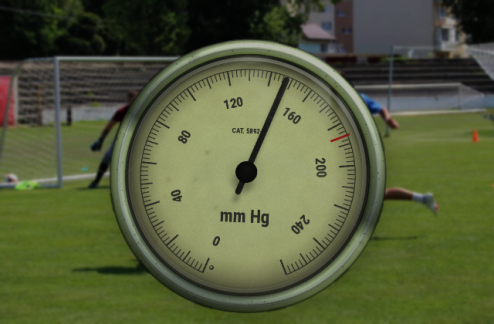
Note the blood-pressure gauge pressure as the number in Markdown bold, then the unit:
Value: **148** mmHg
